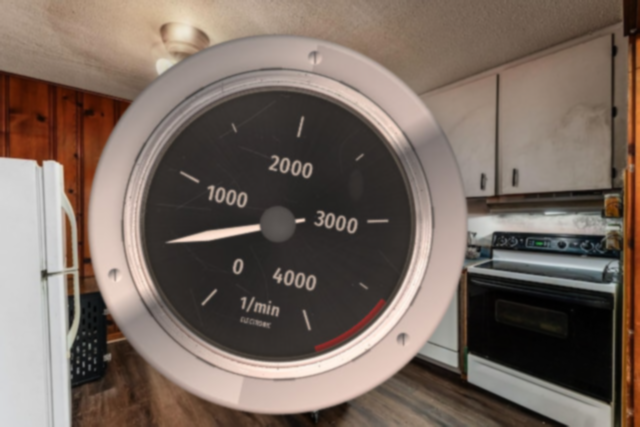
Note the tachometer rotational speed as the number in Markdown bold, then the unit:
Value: **500** rpm
